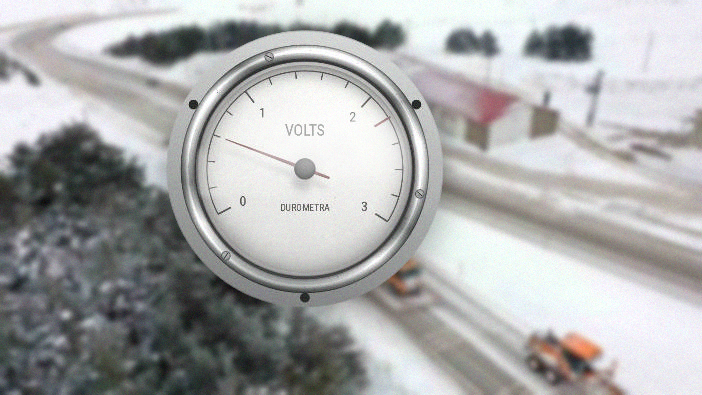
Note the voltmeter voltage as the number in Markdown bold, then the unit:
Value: **0.6** V
